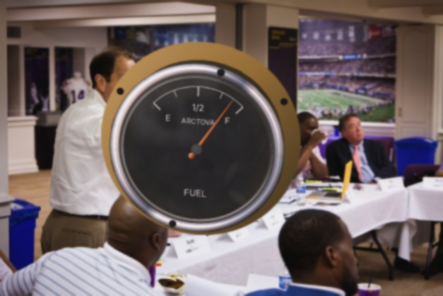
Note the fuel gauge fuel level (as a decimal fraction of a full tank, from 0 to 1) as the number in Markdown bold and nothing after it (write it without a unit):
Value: **0.875**
